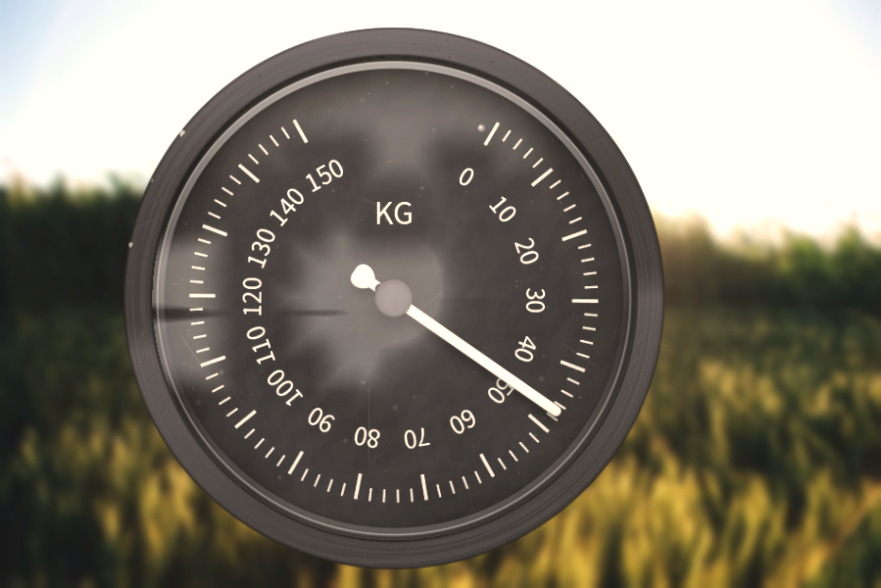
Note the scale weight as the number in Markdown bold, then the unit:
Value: **47** kg
